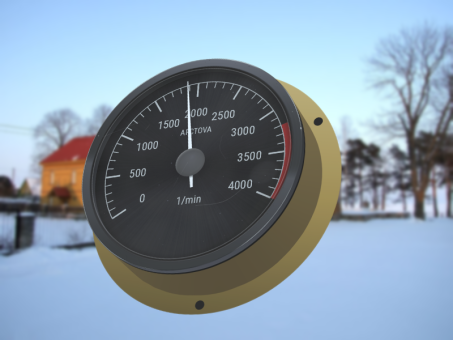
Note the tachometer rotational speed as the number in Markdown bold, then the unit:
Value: **1900** rpm
